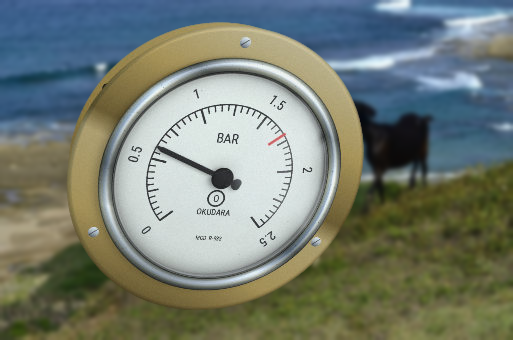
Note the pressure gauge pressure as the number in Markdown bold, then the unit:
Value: **0.6** bar
